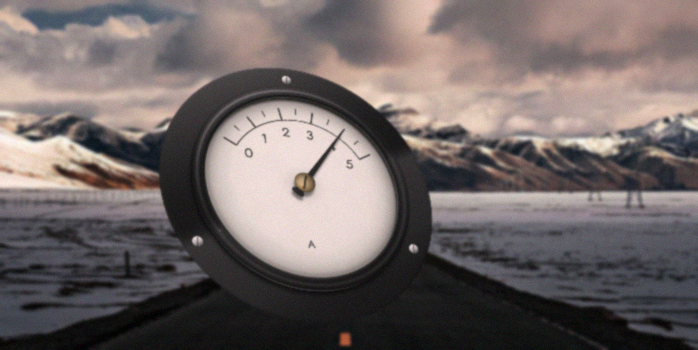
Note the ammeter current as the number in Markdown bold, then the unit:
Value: **4** A
